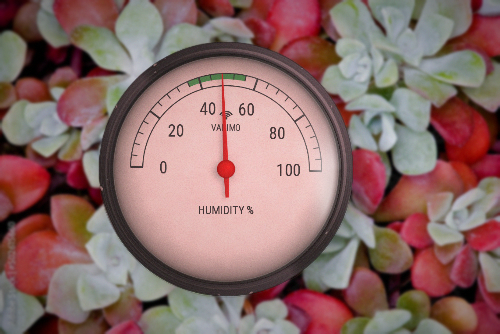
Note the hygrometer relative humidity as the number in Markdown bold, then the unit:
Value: **48** %
